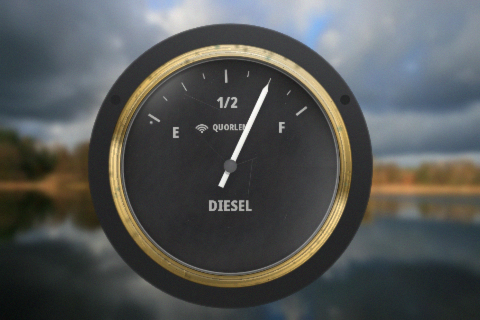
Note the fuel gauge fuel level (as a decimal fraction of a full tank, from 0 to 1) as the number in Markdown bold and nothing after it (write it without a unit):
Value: **0.75**
